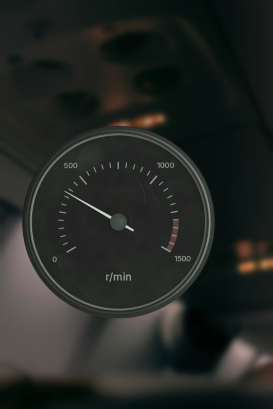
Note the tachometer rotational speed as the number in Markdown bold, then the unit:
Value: **375** rpm
